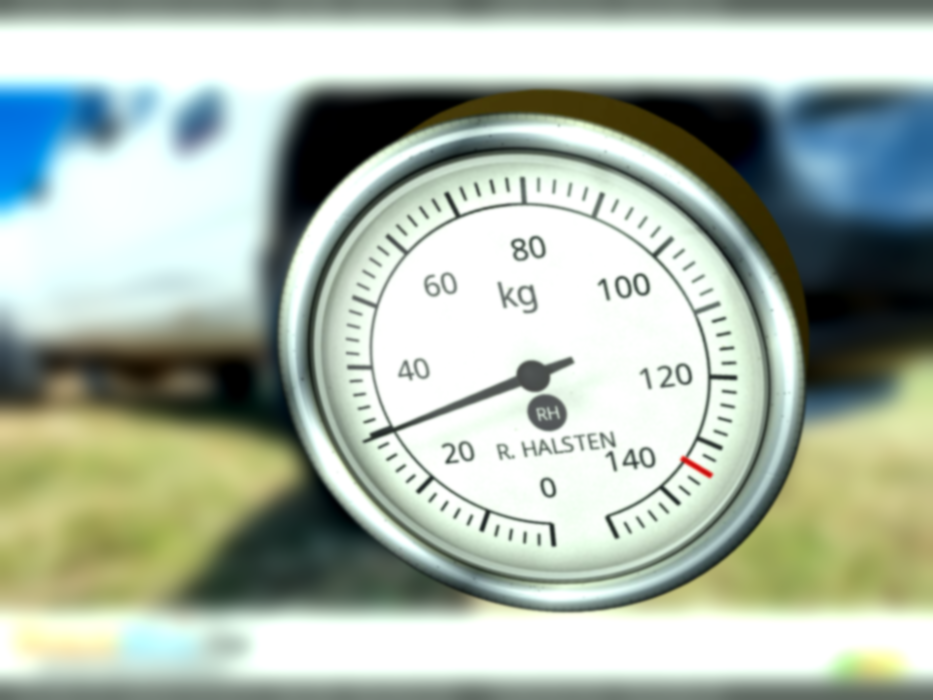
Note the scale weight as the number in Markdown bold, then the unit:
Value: **30** kg
